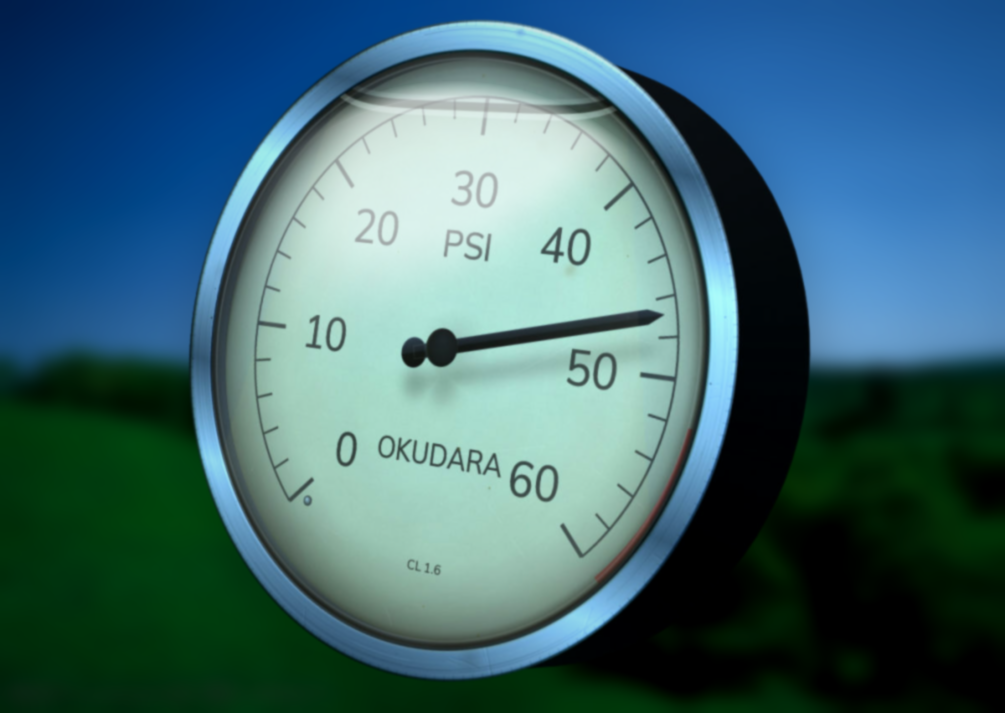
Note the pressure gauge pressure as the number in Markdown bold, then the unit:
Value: **47** psi
